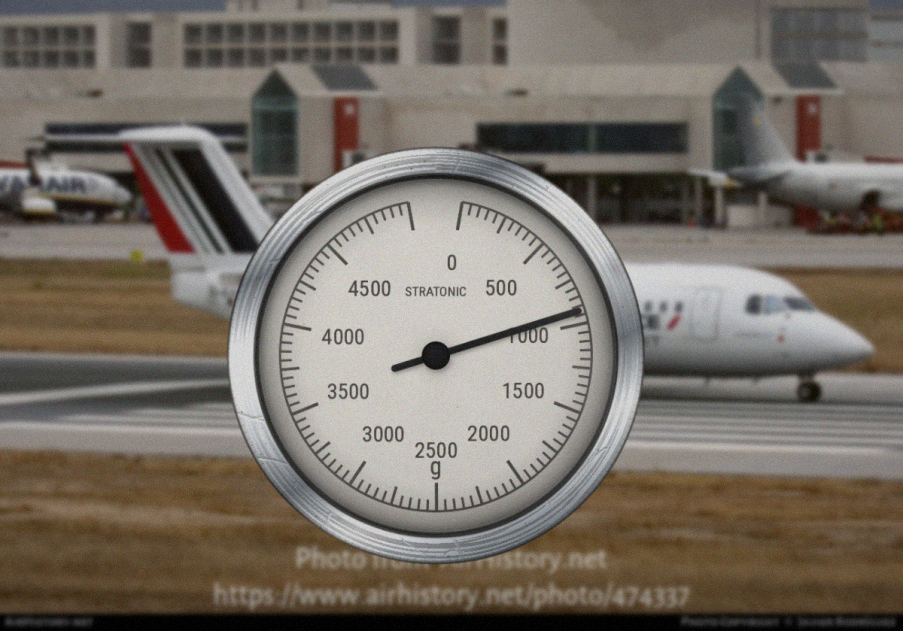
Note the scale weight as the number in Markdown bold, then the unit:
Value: **925** g
